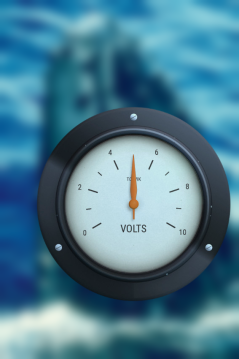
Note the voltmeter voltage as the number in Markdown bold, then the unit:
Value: **5** V
